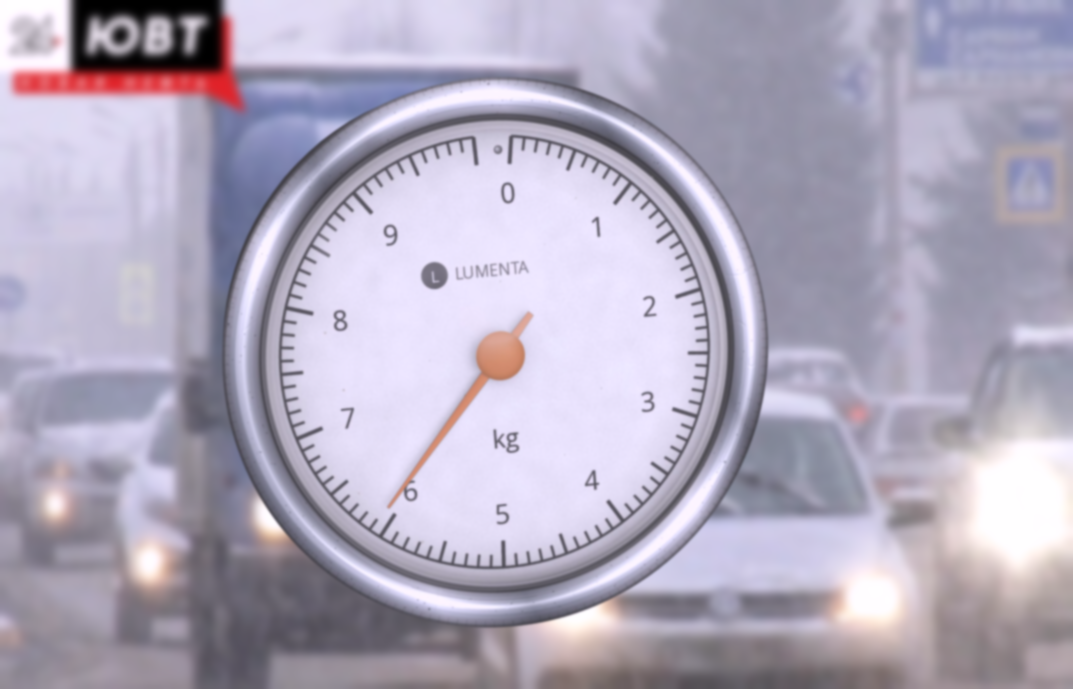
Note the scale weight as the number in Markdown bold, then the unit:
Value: **6.1** kg
